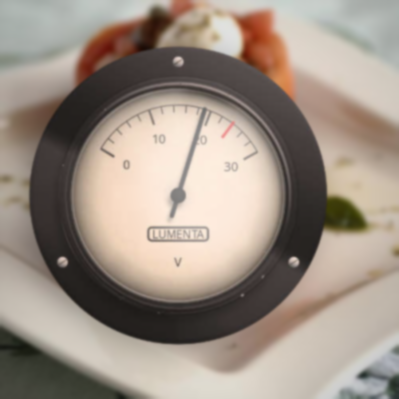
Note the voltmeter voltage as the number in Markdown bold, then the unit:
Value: **19** V
